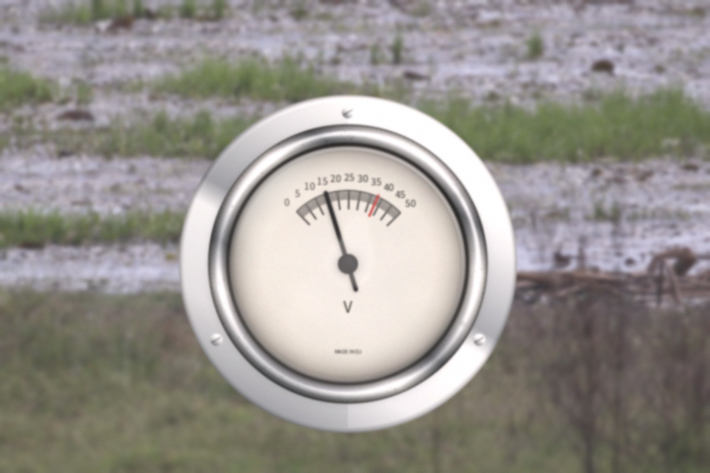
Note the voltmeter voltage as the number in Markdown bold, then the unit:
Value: **15** V
